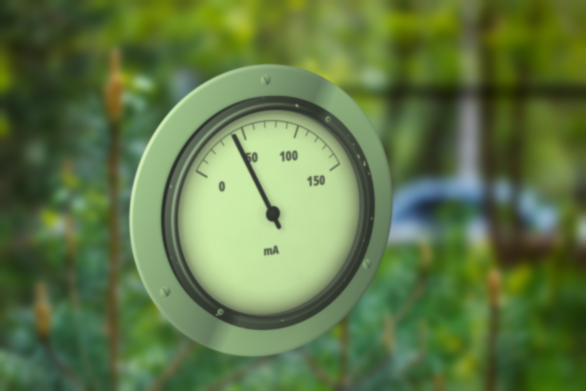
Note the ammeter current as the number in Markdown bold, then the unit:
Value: **40** mA
